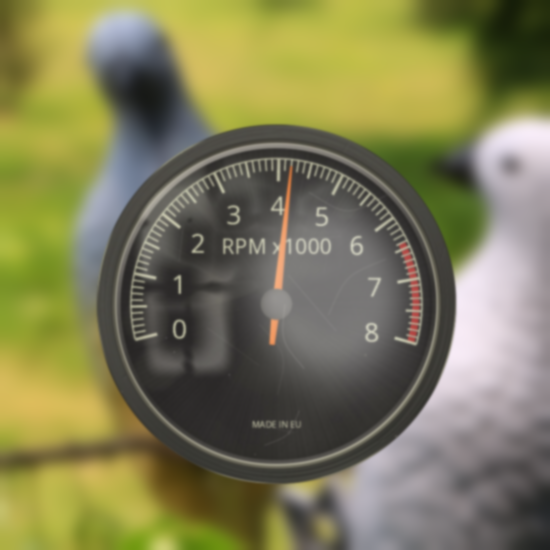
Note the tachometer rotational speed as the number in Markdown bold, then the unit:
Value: **4200** rpm
